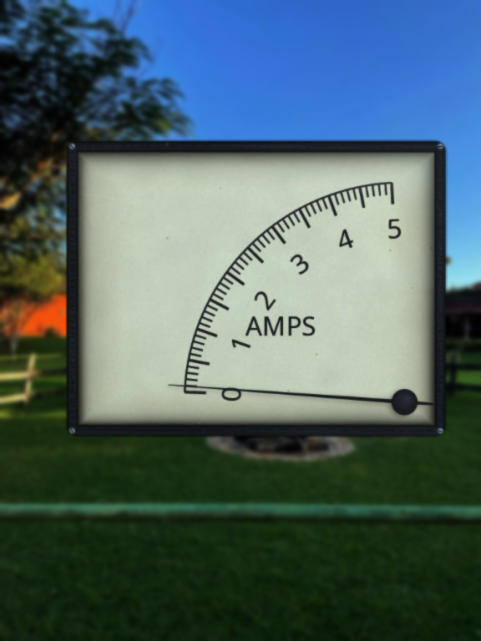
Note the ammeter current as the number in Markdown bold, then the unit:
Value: **0.1** A
